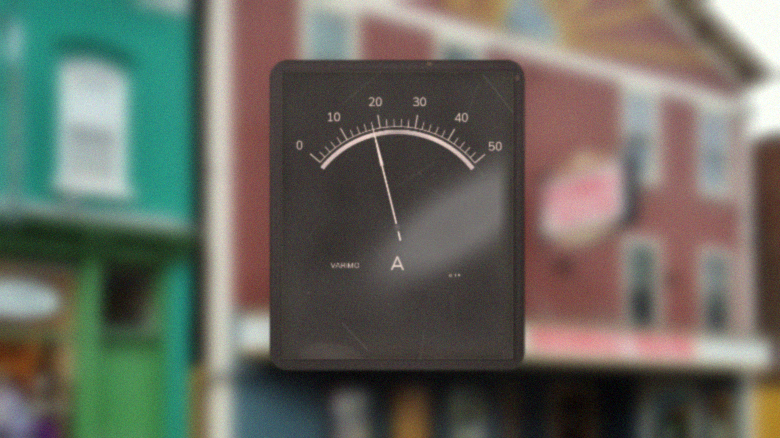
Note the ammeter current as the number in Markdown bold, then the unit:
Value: **18** A
